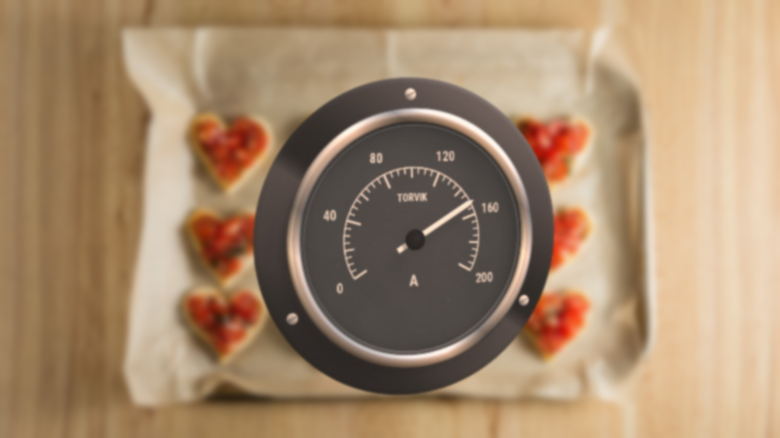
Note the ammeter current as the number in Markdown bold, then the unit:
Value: **150** A
